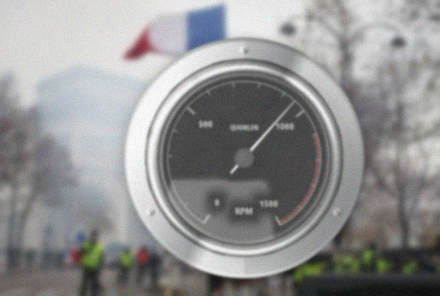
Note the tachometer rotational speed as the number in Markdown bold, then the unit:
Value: **950** rpm
